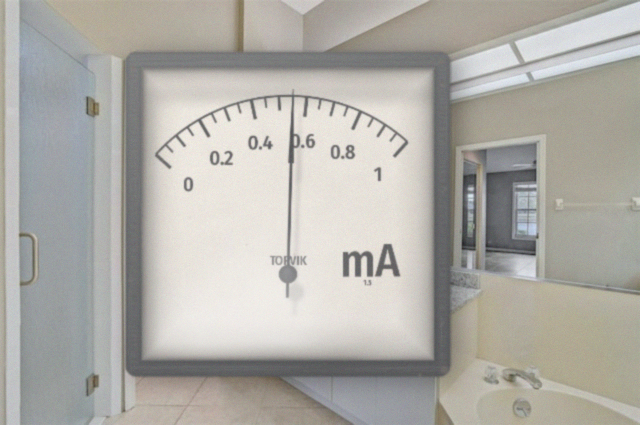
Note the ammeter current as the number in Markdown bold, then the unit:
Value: **0.55** mA
